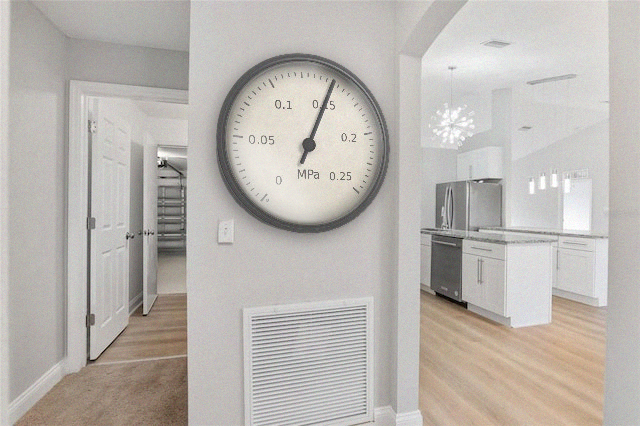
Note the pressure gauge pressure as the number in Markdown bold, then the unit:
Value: **0.15** MPa
